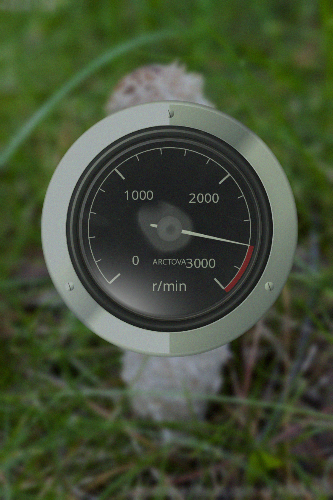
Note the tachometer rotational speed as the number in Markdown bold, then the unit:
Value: **2600** rpm
